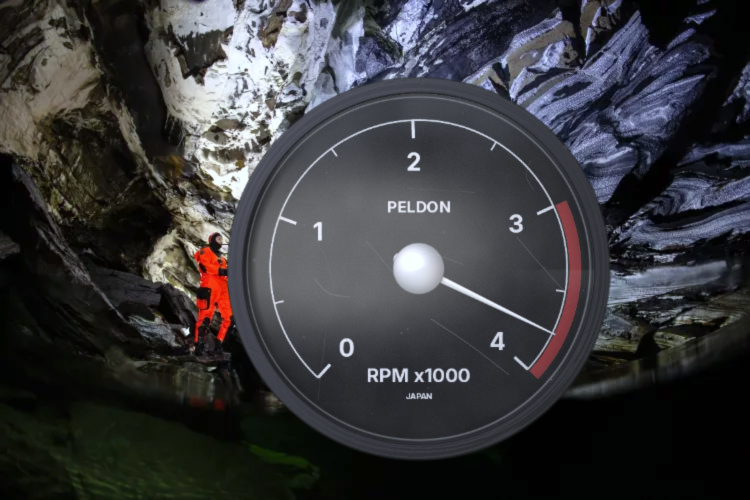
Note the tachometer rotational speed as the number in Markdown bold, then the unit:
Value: **3750** rpm
